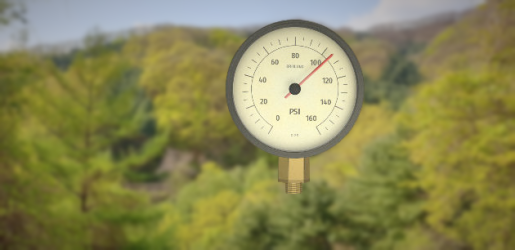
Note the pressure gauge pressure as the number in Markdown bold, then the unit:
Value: **105** psi
